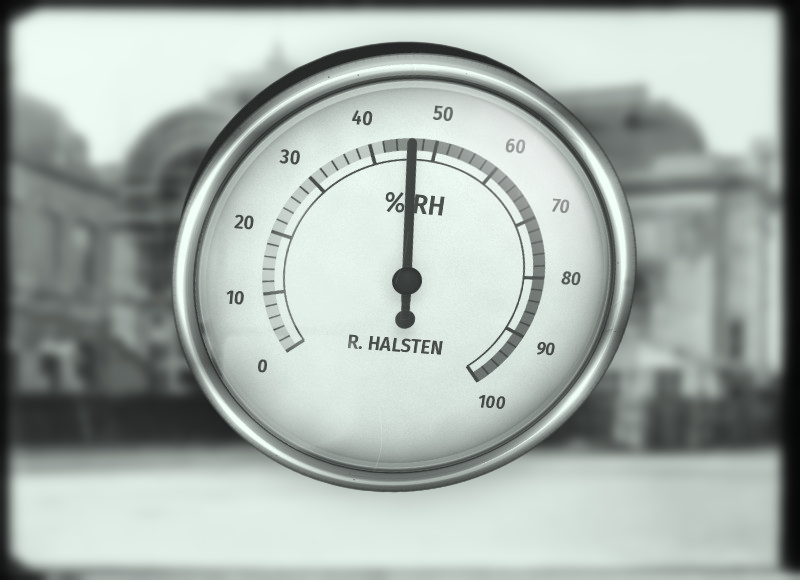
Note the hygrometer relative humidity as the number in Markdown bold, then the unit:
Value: **46** %
